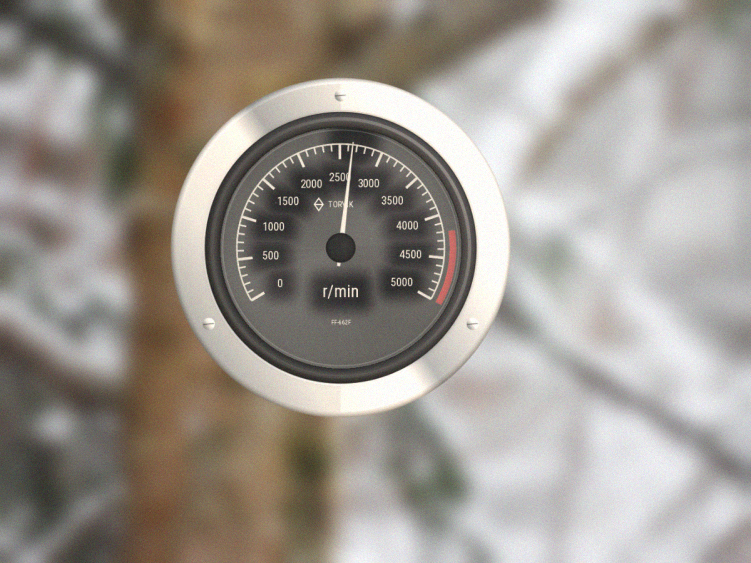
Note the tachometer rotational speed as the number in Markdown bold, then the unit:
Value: **2650** rpm
